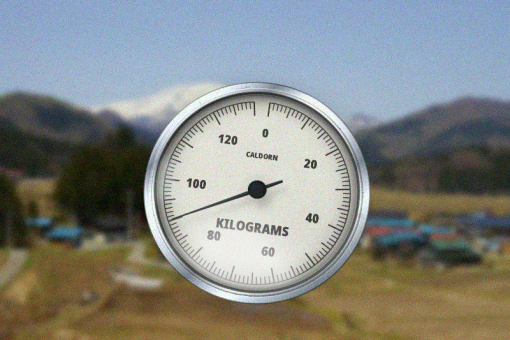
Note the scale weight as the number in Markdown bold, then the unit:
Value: **90** kg
